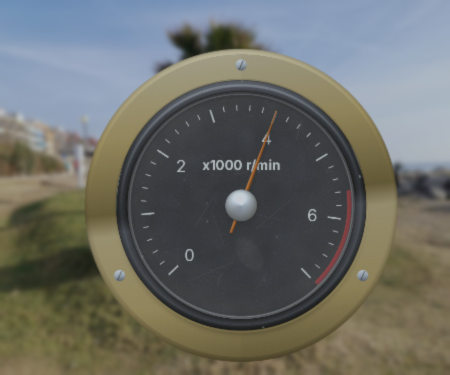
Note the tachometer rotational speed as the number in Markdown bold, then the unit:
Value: **4000** rpm
